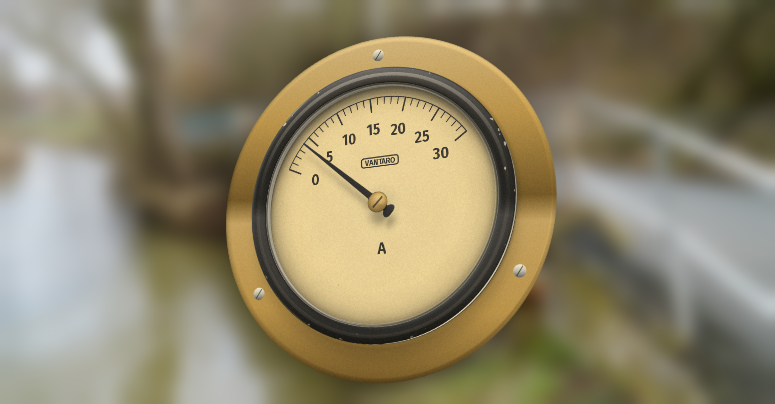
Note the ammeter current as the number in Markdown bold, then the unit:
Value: **4** A
